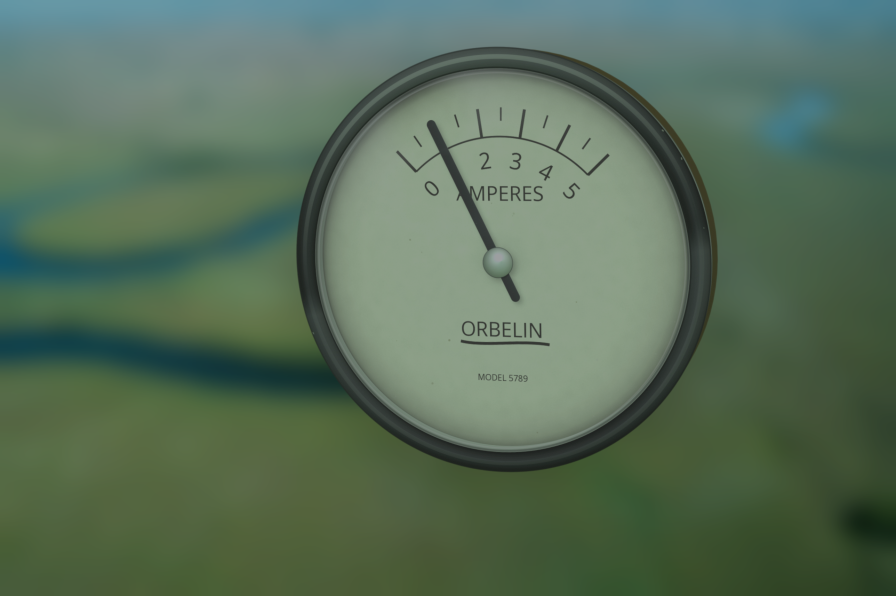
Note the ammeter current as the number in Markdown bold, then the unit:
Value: **1** A
